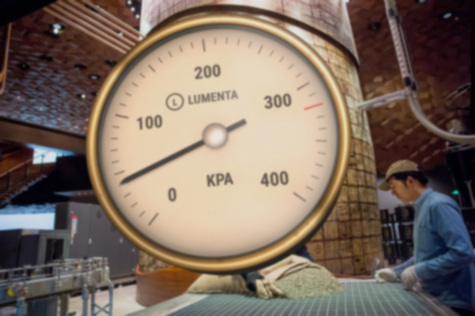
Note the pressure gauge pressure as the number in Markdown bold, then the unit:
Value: **40** kPa
